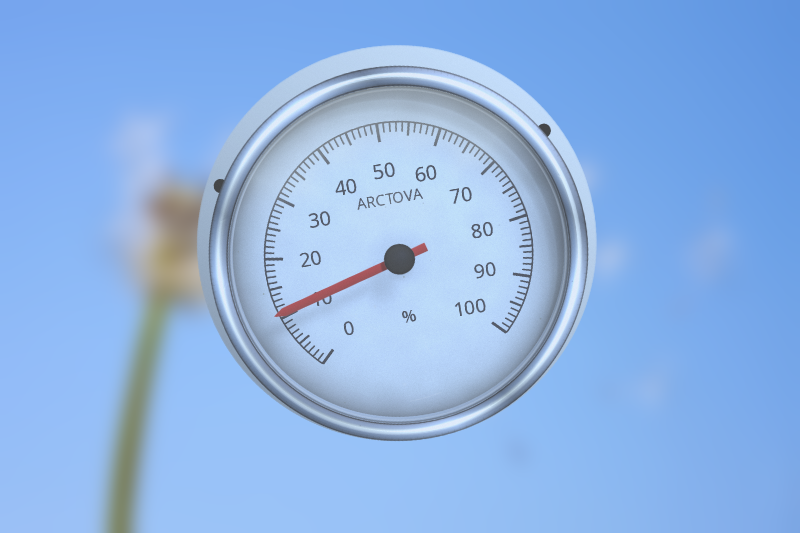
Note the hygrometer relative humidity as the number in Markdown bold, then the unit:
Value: **11** %
